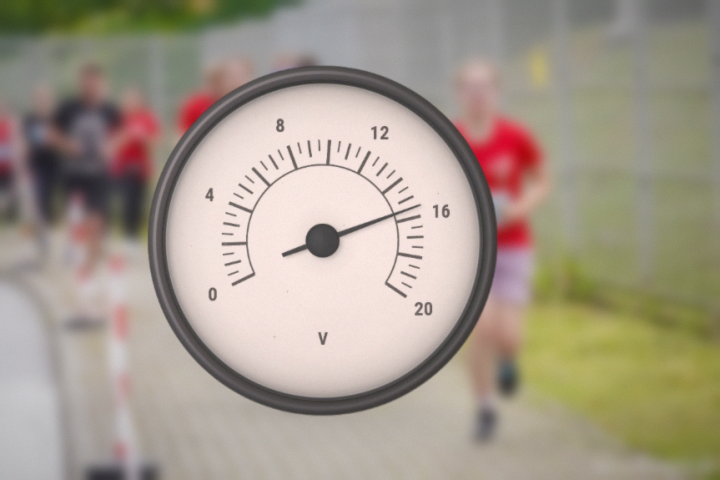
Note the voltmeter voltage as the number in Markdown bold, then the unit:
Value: **15.5** V
